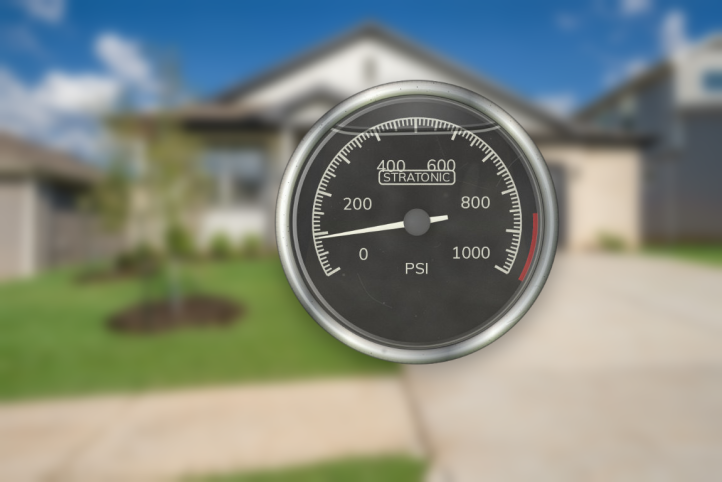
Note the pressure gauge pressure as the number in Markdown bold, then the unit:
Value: **90** psi
